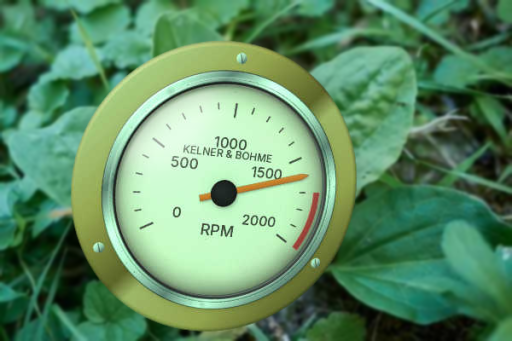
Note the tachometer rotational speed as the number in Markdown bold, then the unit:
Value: **1600** rpm
